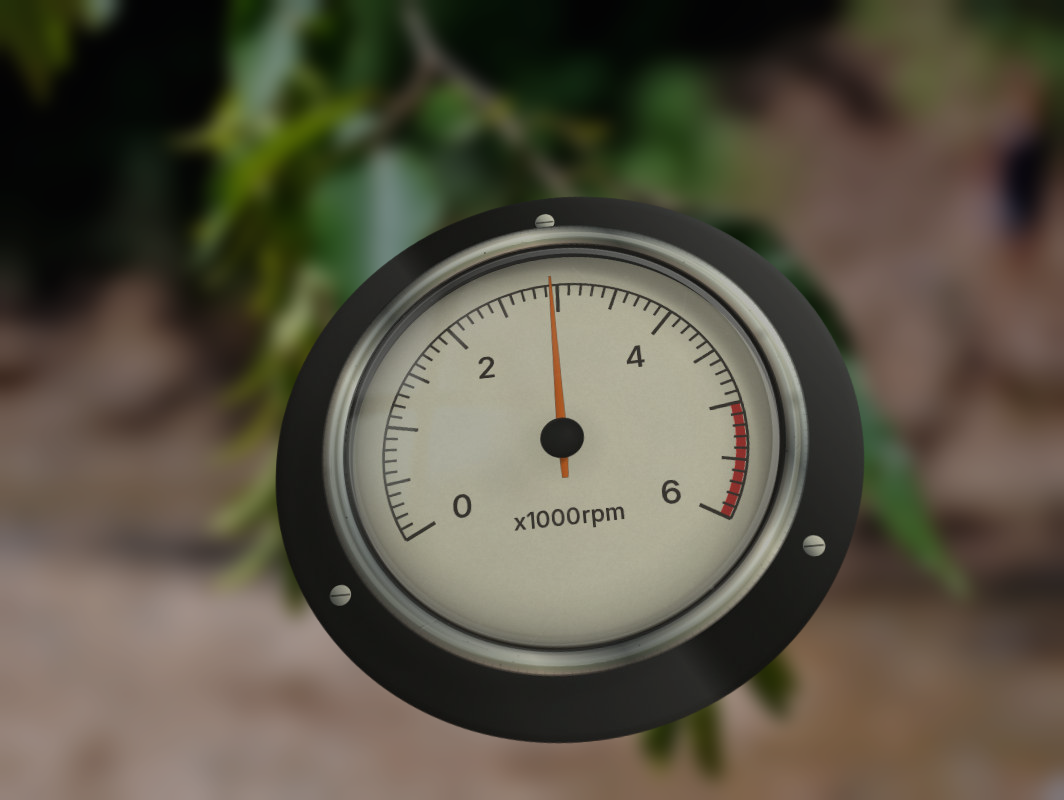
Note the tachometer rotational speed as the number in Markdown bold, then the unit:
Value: **2950** rpm
